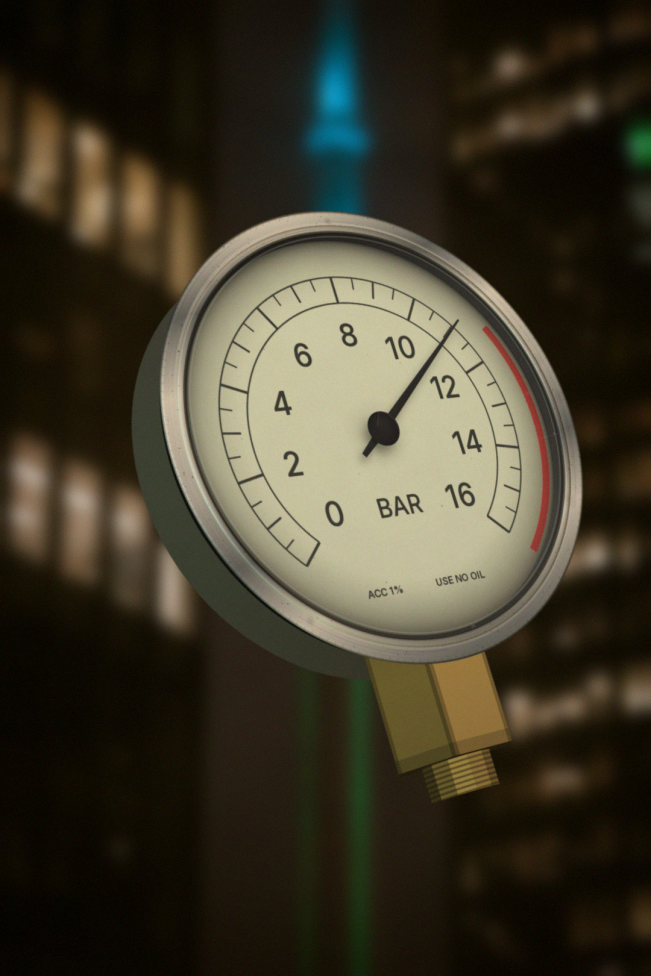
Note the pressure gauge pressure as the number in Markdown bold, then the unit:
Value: **11** bar
